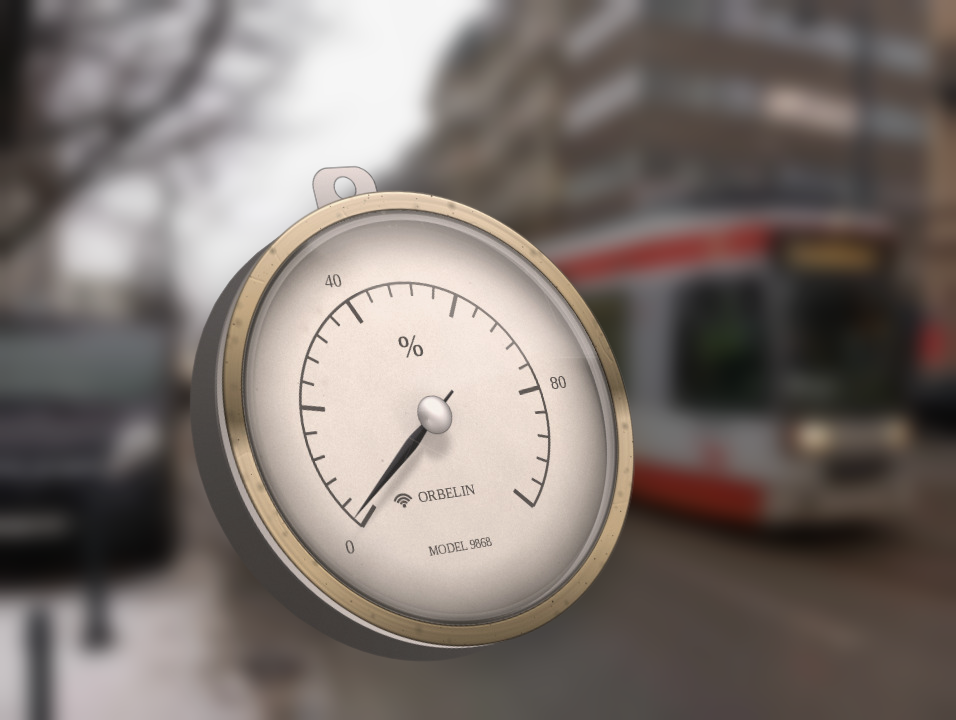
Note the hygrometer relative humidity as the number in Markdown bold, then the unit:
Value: **2** %
